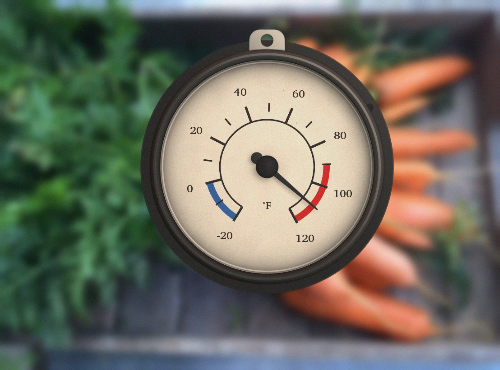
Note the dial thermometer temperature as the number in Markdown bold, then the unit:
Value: **110** °F
